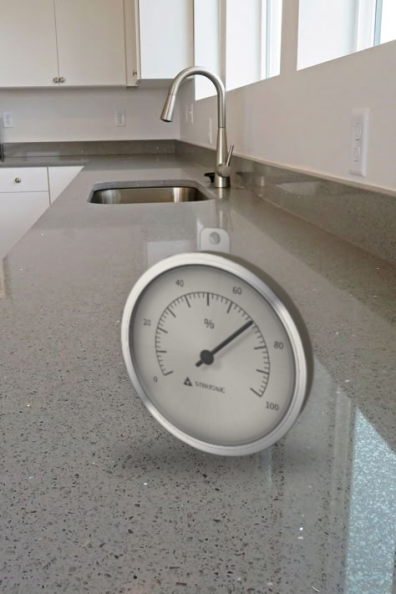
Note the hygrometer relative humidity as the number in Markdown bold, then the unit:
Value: **70** %
